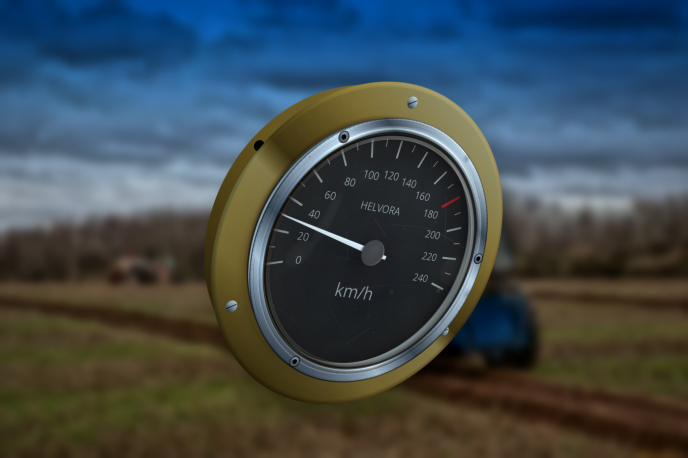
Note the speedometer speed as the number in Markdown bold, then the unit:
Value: **30** km/h
